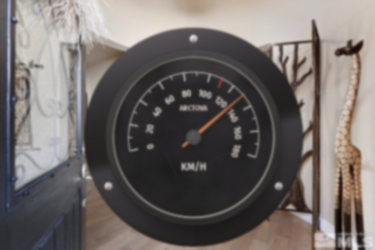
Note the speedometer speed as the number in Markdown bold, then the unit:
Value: **130** km/h
